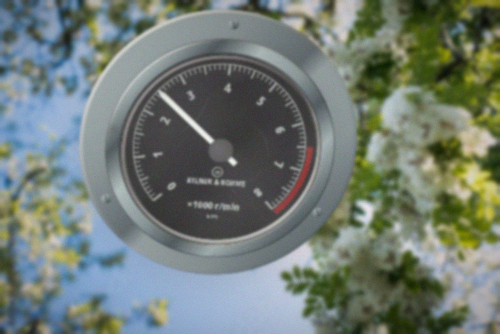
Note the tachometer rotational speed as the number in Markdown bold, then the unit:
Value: **2500** rpm
